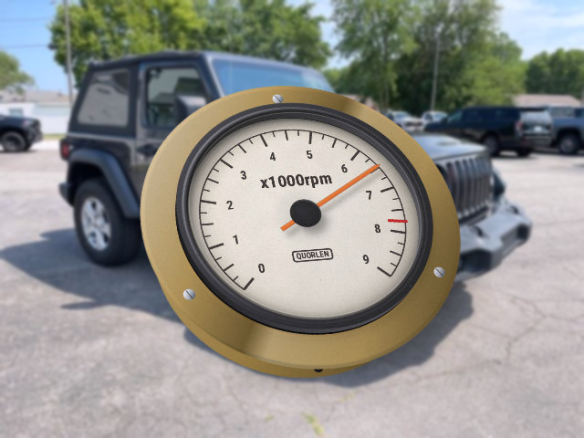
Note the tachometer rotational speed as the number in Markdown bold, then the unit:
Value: **6500** rpm
